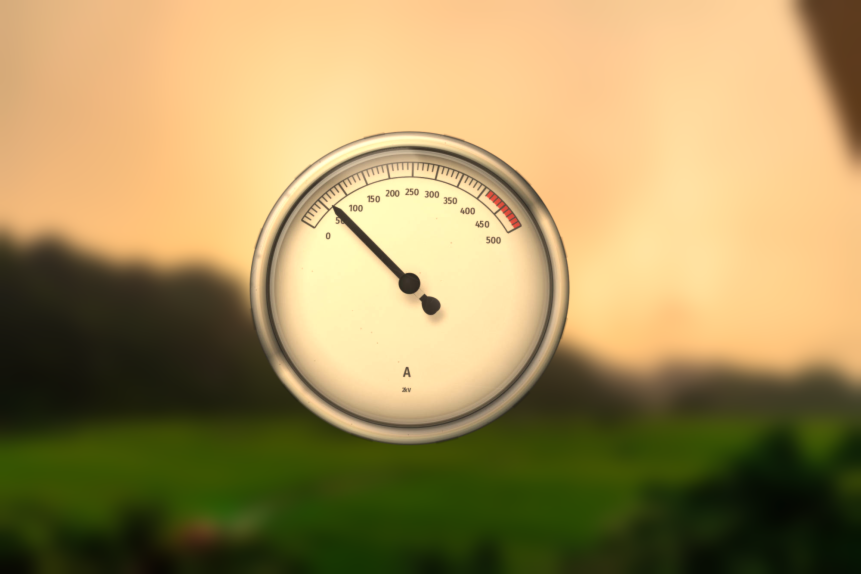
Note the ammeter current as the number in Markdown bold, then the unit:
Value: **60** A
